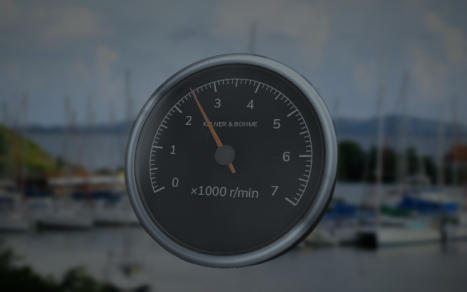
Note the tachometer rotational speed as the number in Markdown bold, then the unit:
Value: **2500** rpm
